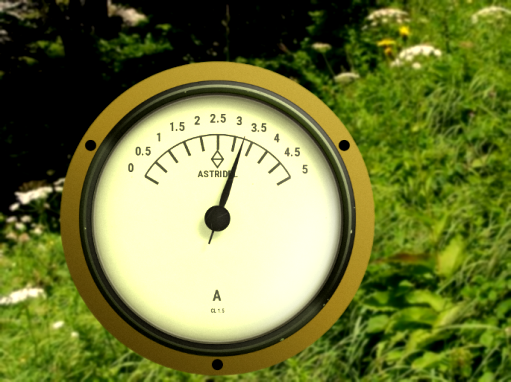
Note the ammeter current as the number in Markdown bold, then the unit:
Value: **3.25** A
